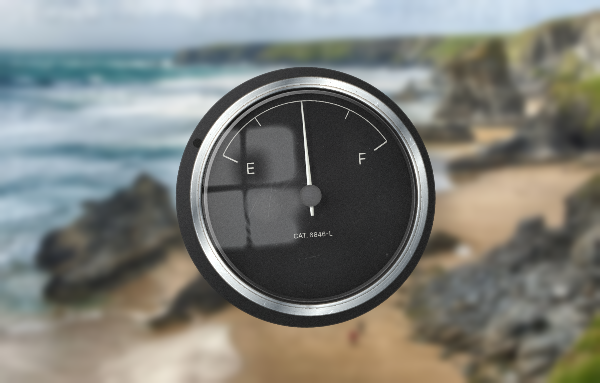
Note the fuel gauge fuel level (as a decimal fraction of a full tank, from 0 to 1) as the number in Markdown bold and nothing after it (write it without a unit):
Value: **0.5**
